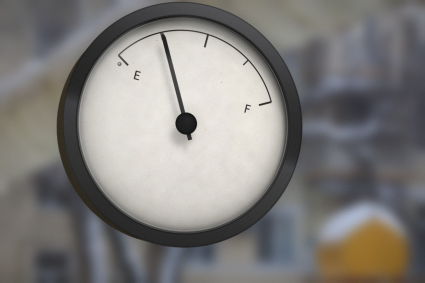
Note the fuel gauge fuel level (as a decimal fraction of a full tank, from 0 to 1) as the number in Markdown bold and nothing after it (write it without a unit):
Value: **0.25**
